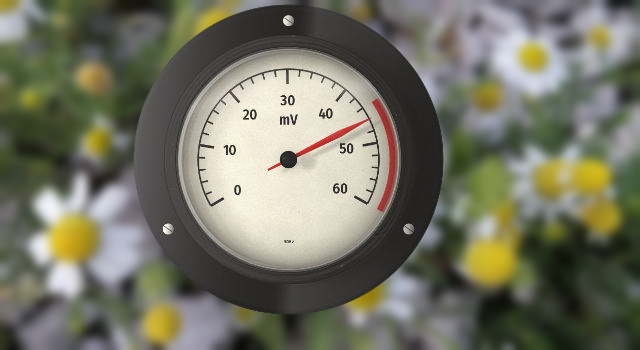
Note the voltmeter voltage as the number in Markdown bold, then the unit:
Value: **46** mV
